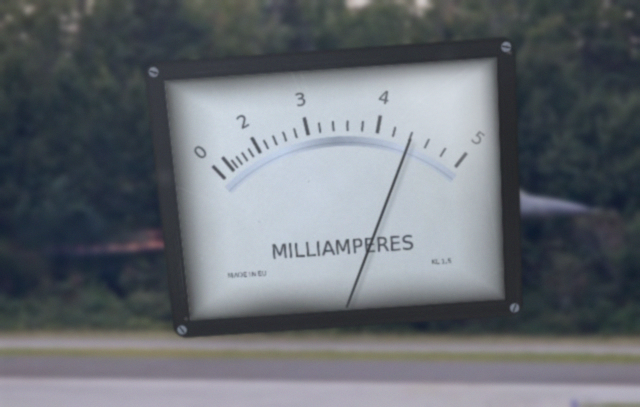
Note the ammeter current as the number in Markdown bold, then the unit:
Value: **4.4** mA
